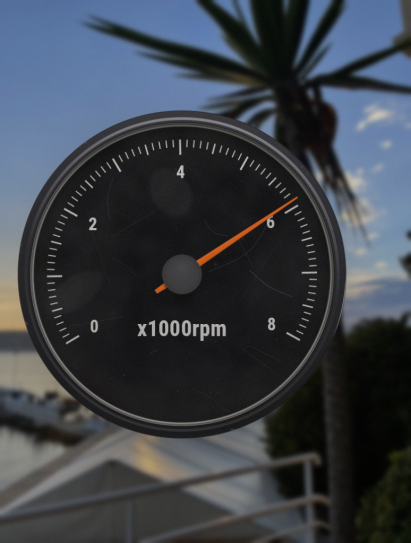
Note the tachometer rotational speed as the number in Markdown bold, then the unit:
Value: **5900** rpm
